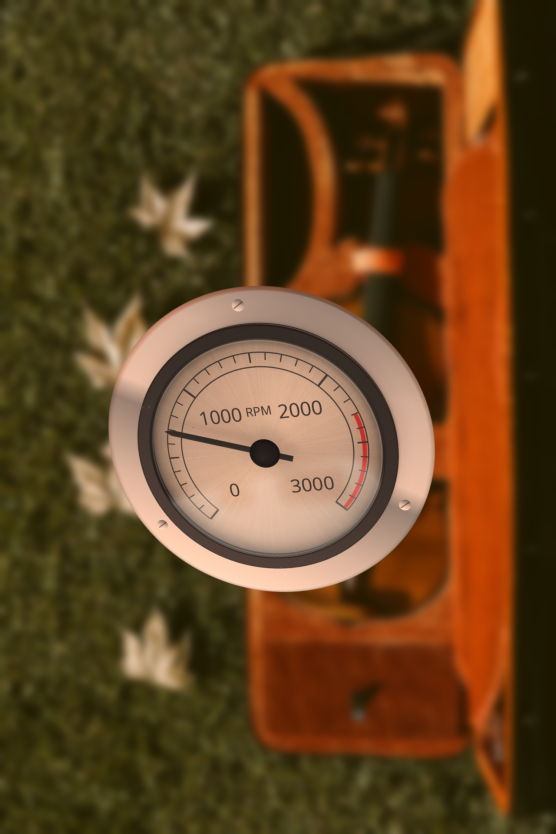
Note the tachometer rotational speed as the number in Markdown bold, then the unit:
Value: **700** rpm
